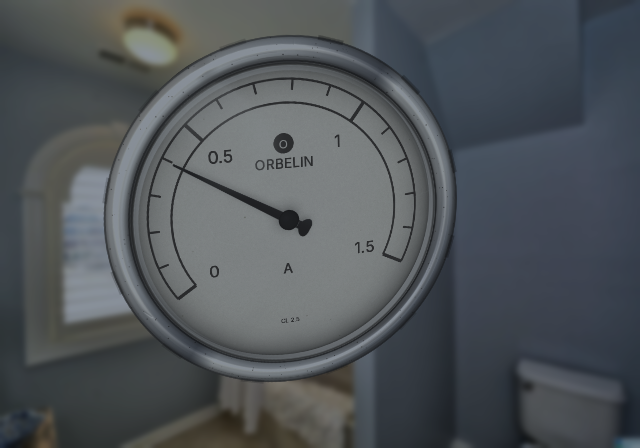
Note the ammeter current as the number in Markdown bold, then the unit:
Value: **0.4** A
